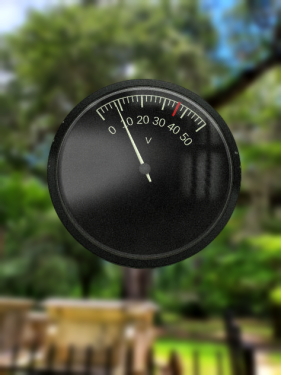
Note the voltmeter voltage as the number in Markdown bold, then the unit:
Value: **8** V
